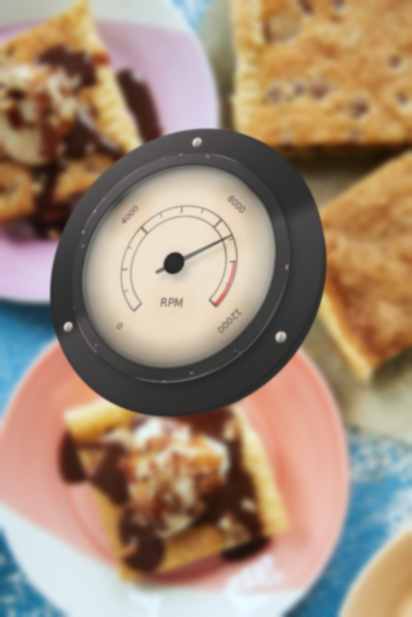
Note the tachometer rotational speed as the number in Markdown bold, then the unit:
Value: **9000** rpm
